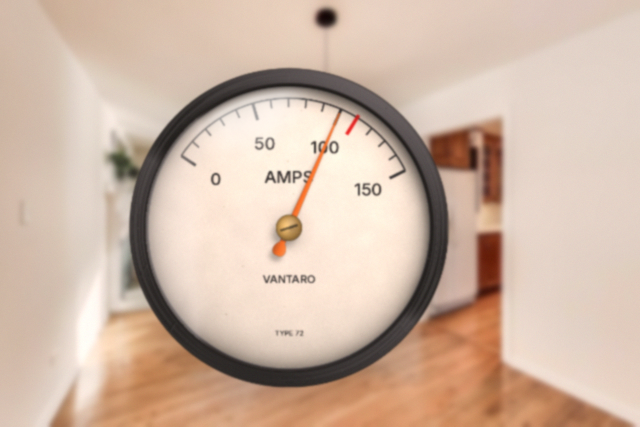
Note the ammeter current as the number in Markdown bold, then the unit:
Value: **100** A
